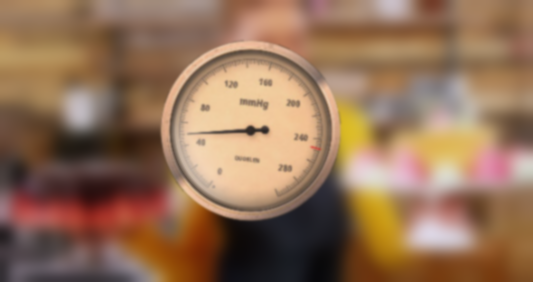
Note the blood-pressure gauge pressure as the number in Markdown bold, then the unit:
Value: **50** mmHg
